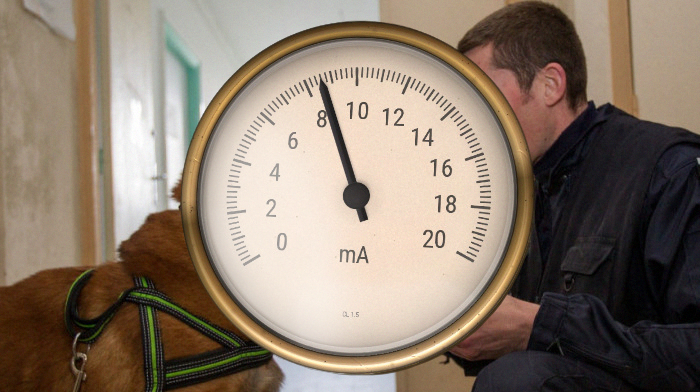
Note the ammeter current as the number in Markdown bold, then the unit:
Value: **8.6** mA
